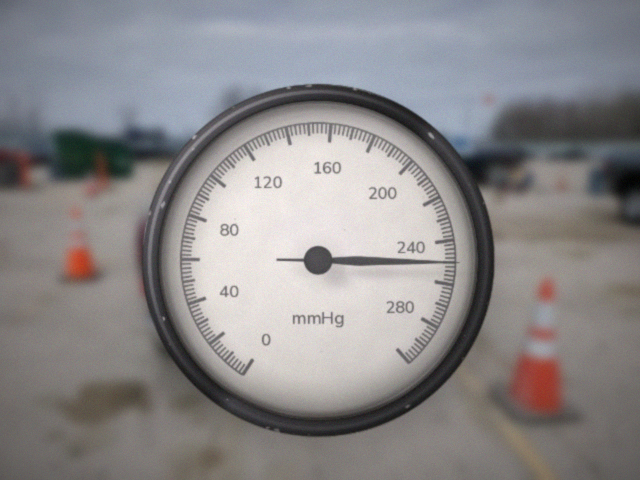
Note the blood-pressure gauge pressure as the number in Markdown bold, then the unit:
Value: **250** mmHg
